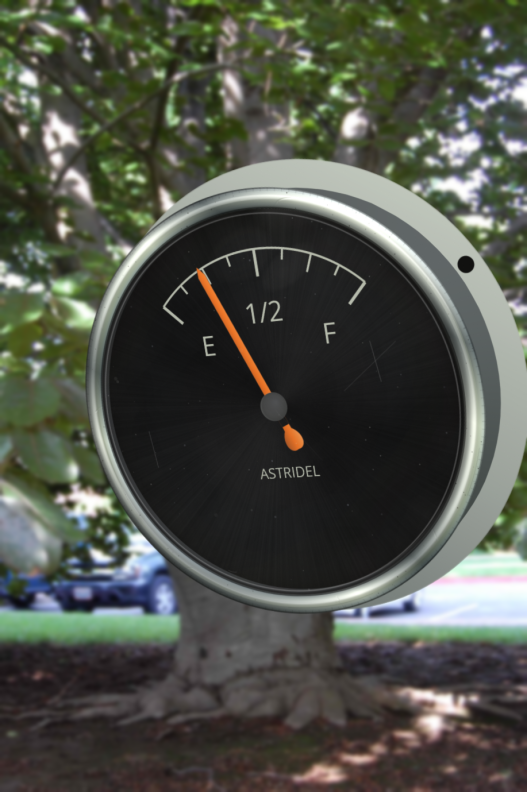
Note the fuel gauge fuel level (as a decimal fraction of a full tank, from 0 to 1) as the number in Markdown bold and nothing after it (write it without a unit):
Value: **0.25**
